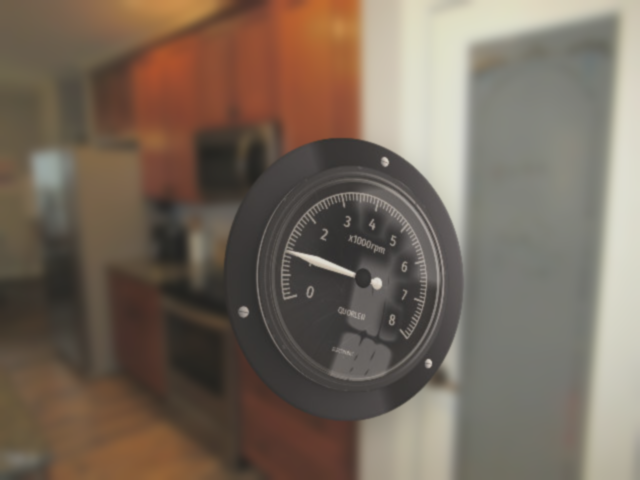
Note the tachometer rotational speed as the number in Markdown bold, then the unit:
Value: **1000** rpm
